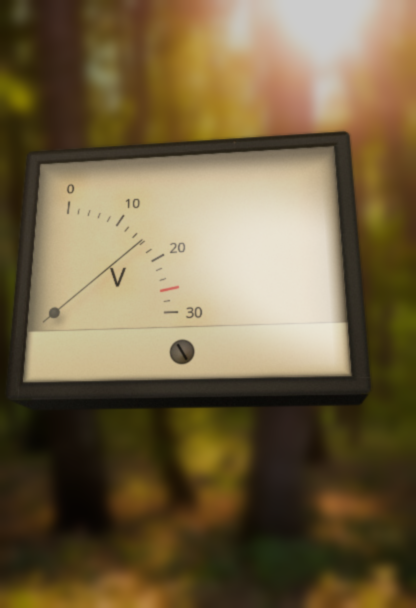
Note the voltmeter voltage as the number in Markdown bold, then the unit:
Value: **16** V
